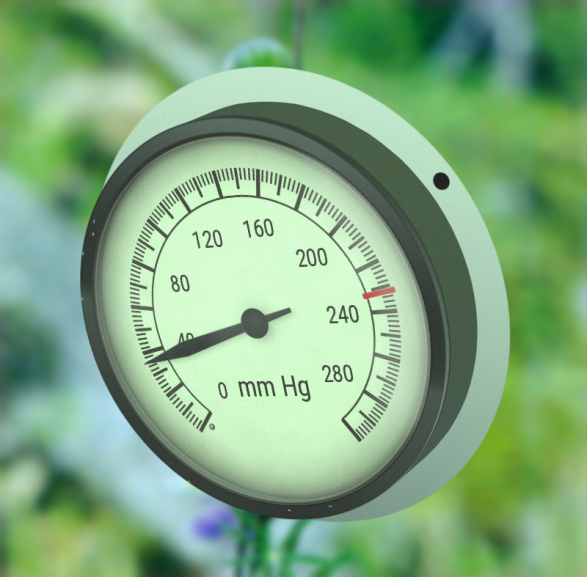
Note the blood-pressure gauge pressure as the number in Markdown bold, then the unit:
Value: **36** mmHg
